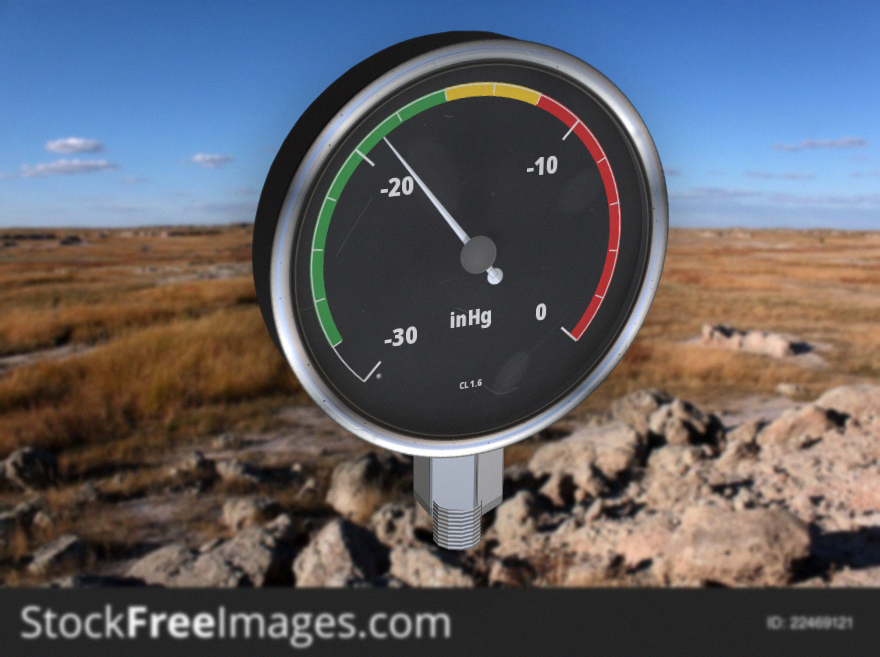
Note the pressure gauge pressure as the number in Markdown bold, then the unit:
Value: **-19** inHg
